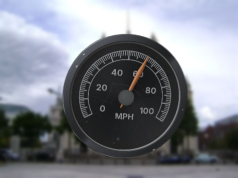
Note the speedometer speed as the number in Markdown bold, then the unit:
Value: **60** mph
